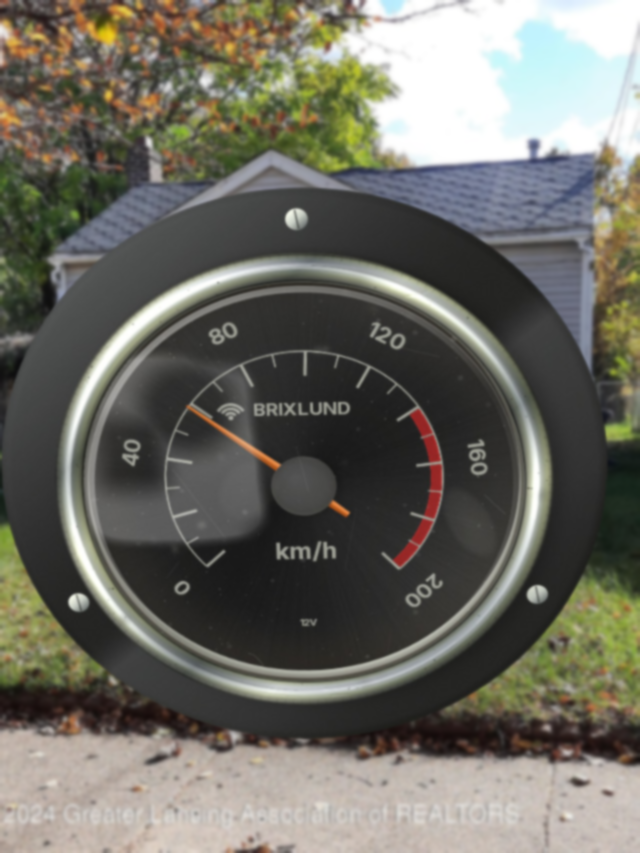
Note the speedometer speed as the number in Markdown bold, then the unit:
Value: **60** km/h
